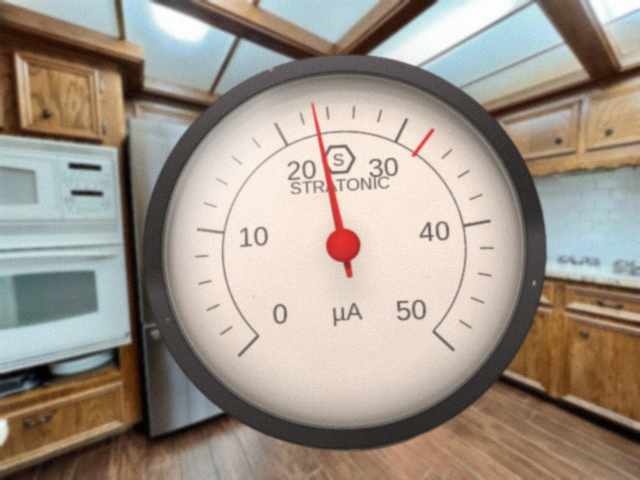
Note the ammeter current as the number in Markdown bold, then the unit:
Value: **23** µA
